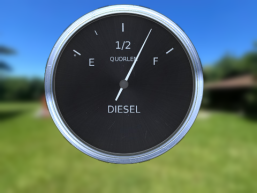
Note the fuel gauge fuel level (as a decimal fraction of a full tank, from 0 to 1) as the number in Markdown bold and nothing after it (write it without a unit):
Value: **0.75**
